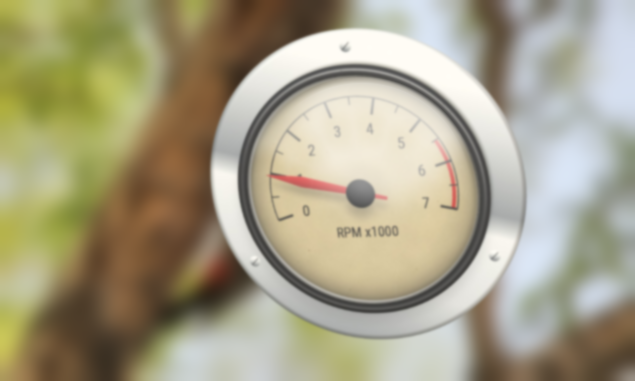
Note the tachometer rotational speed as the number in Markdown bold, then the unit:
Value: **1000** rpm
